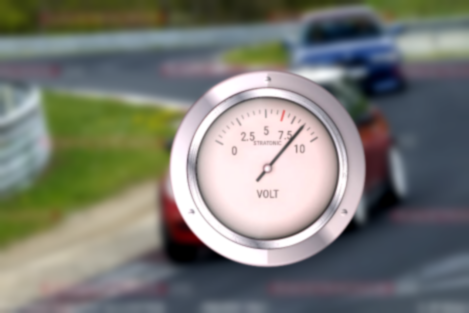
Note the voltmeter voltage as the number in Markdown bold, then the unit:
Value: **8.5** V
